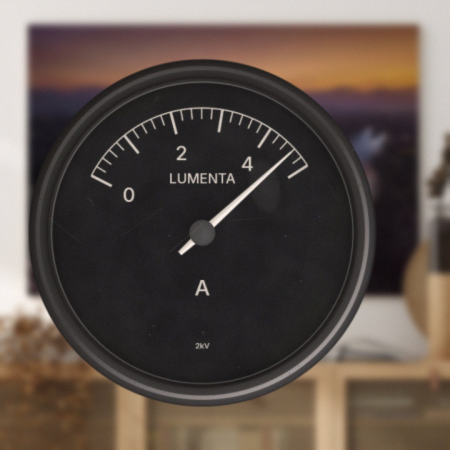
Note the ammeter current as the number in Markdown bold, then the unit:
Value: **4.6** A
